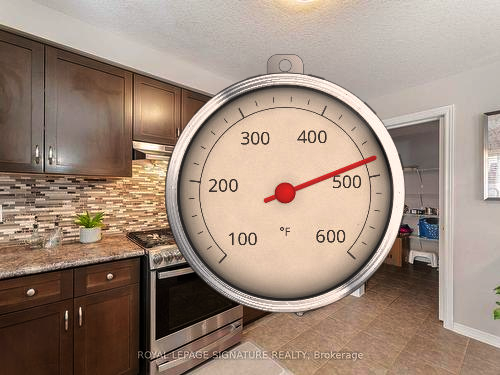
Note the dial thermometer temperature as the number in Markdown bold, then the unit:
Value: **480** °F
